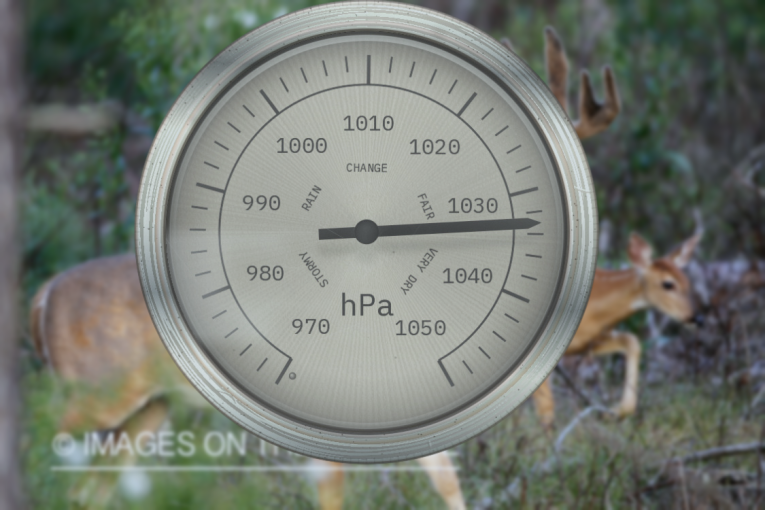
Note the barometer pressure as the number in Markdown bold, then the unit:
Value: **1033** hPa
